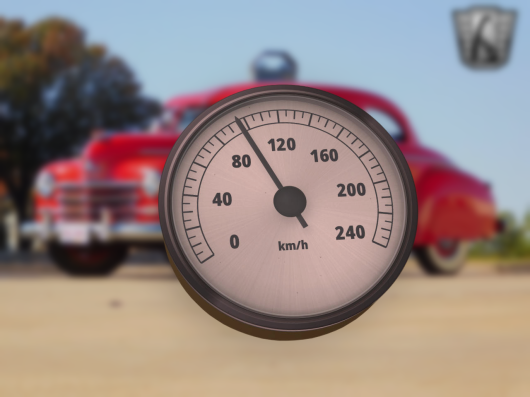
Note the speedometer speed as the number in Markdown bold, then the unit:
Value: **95** km/h
